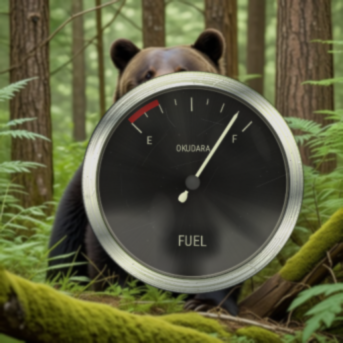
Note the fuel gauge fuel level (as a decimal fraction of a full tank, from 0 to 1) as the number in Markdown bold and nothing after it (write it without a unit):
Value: **0.875**
